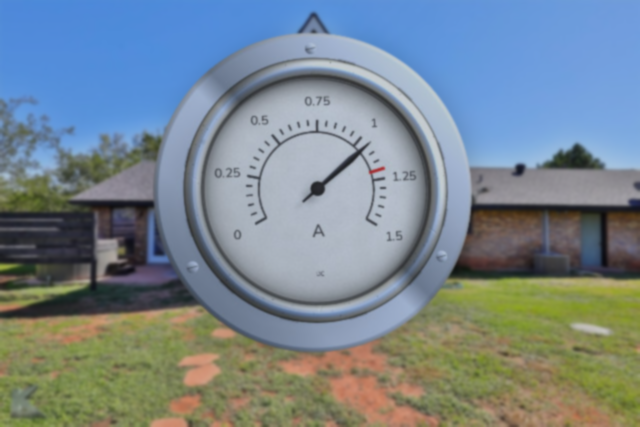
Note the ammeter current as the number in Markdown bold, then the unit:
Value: **1.05** A
